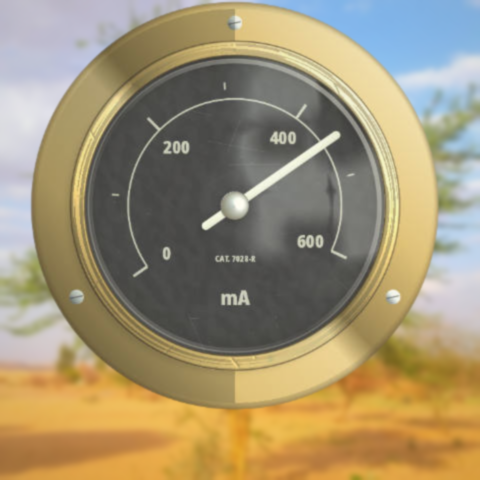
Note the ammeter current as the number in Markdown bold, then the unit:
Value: **450** mA
